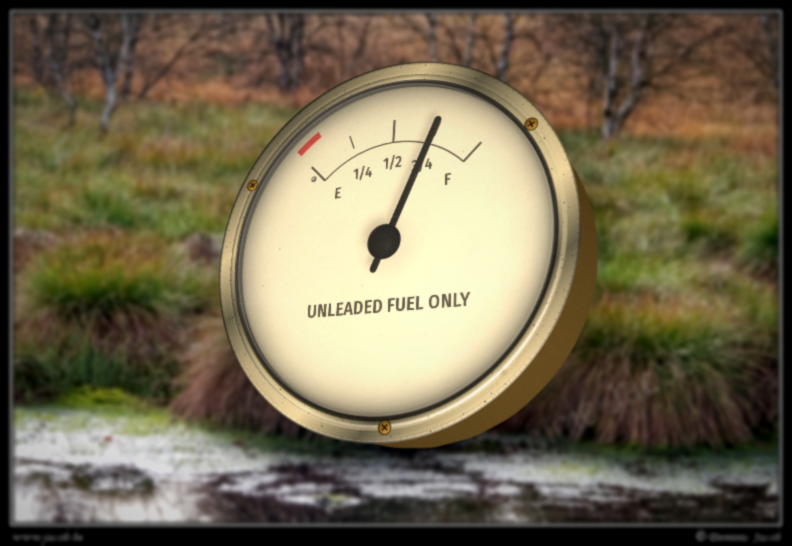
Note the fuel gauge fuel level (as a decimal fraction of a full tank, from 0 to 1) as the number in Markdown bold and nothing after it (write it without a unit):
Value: **0.75**
